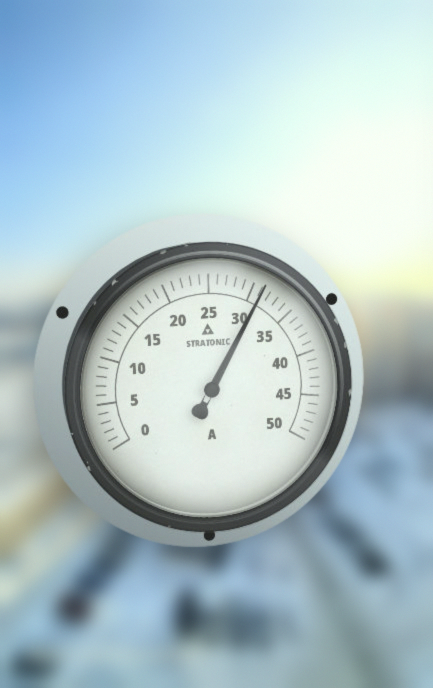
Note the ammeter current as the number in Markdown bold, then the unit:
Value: **31** A
